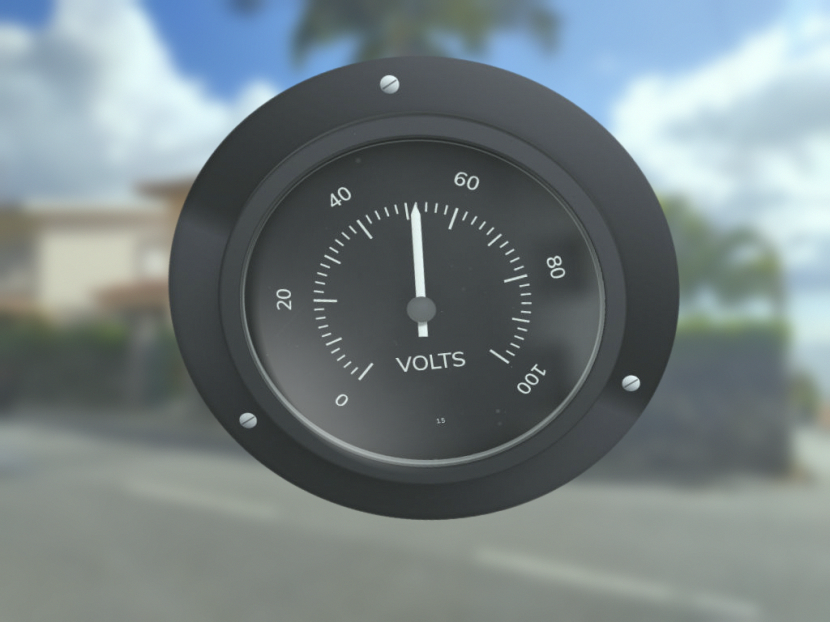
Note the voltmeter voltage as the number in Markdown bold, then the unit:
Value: **52** V
